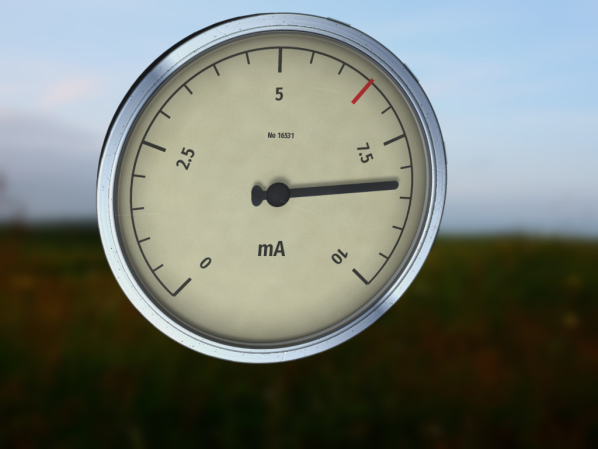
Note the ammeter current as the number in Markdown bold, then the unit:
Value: **8.25** mA
